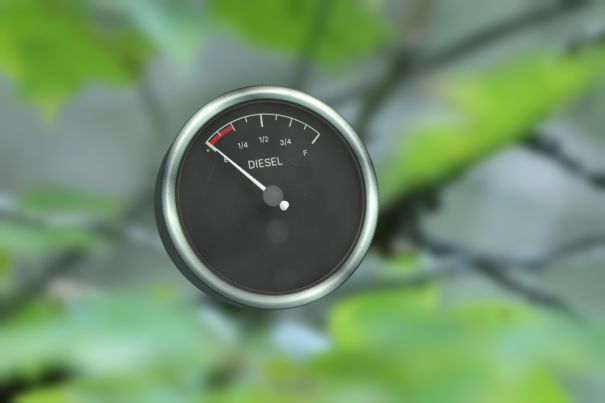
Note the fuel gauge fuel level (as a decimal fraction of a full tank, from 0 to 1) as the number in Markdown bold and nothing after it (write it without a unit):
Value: **0**
